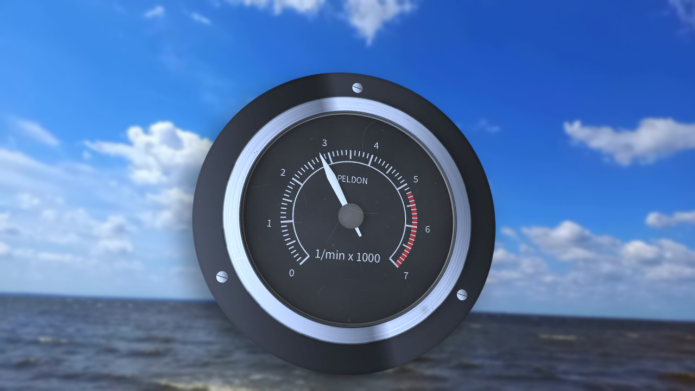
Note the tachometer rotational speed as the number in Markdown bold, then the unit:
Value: **2800** rpm
